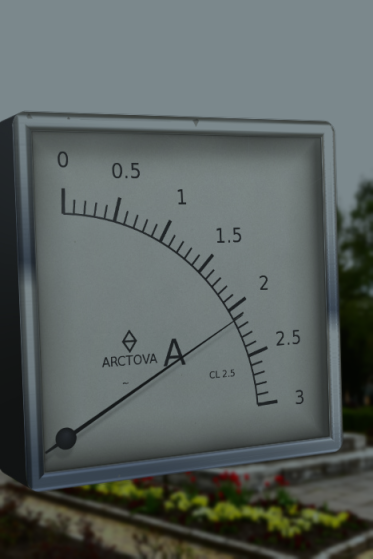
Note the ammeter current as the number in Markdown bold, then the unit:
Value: **2.1** A
